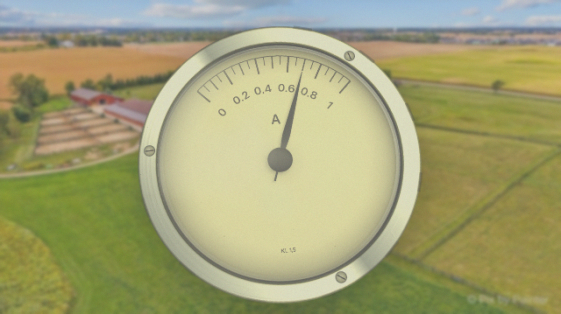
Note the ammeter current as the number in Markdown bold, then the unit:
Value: **0.7** A
